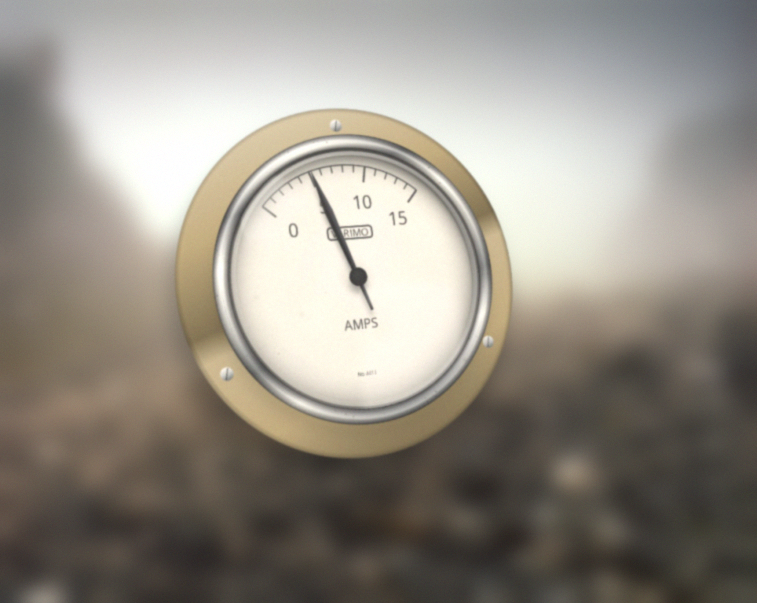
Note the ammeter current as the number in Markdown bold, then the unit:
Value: **5** A
